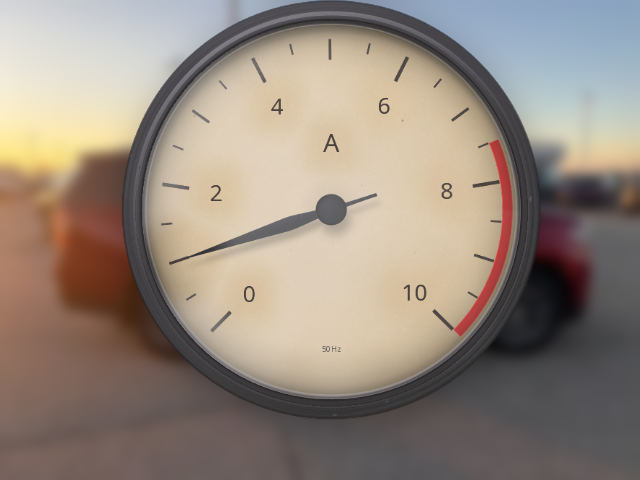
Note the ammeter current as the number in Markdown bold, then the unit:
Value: **1** A
